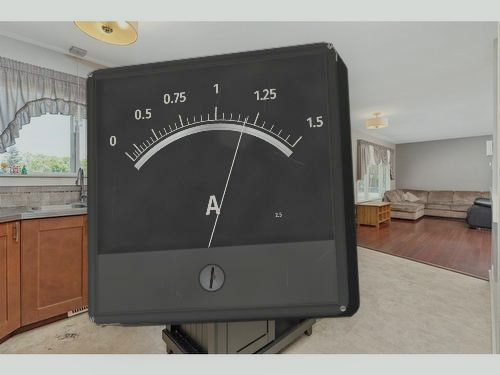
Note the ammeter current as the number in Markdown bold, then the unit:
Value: **1.2** A
